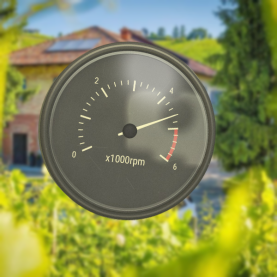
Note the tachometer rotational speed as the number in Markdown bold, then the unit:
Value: **4600** rpm
